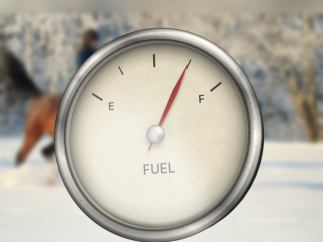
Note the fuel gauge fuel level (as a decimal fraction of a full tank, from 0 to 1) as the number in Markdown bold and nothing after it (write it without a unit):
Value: **0.75**
